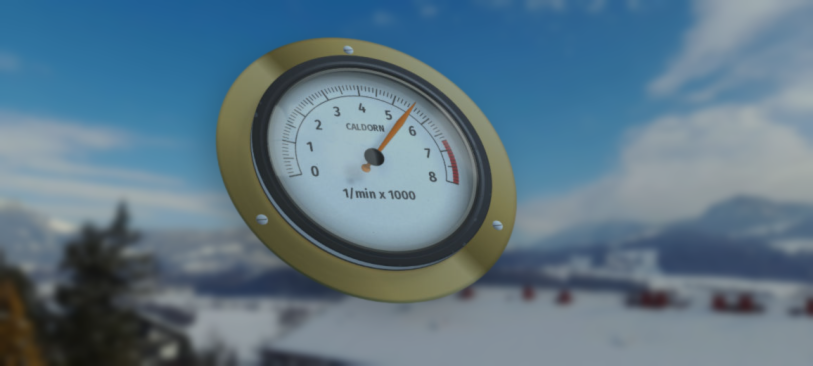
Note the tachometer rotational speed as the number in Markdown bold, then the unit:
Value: **5500** rpm
